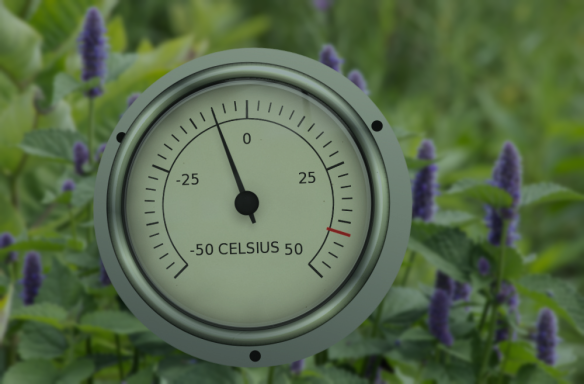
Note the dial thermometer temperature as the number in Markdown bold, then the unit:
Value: **-7.5** °C
